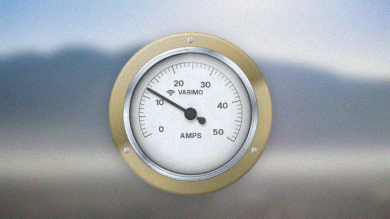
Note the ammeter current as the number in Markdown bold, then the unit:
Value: **12** A
